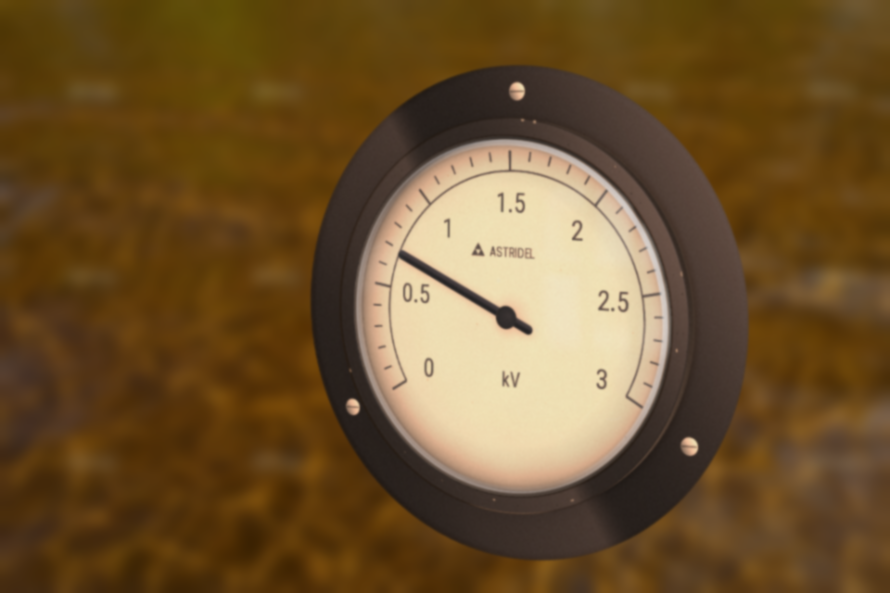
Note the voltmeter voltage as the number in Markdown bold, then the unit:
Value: **0.7** kV
